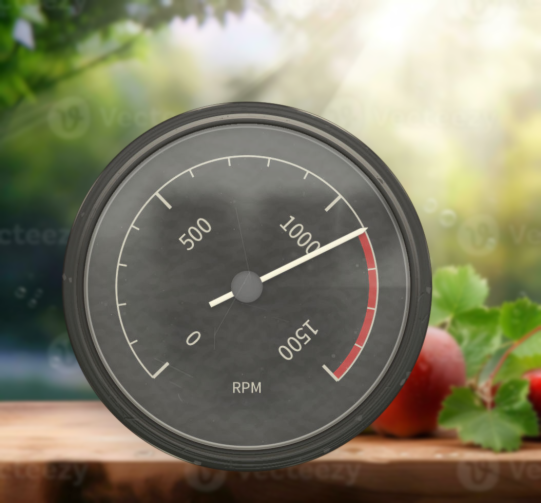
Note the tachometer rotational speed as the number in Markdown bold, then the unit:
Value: **1100** rpm
